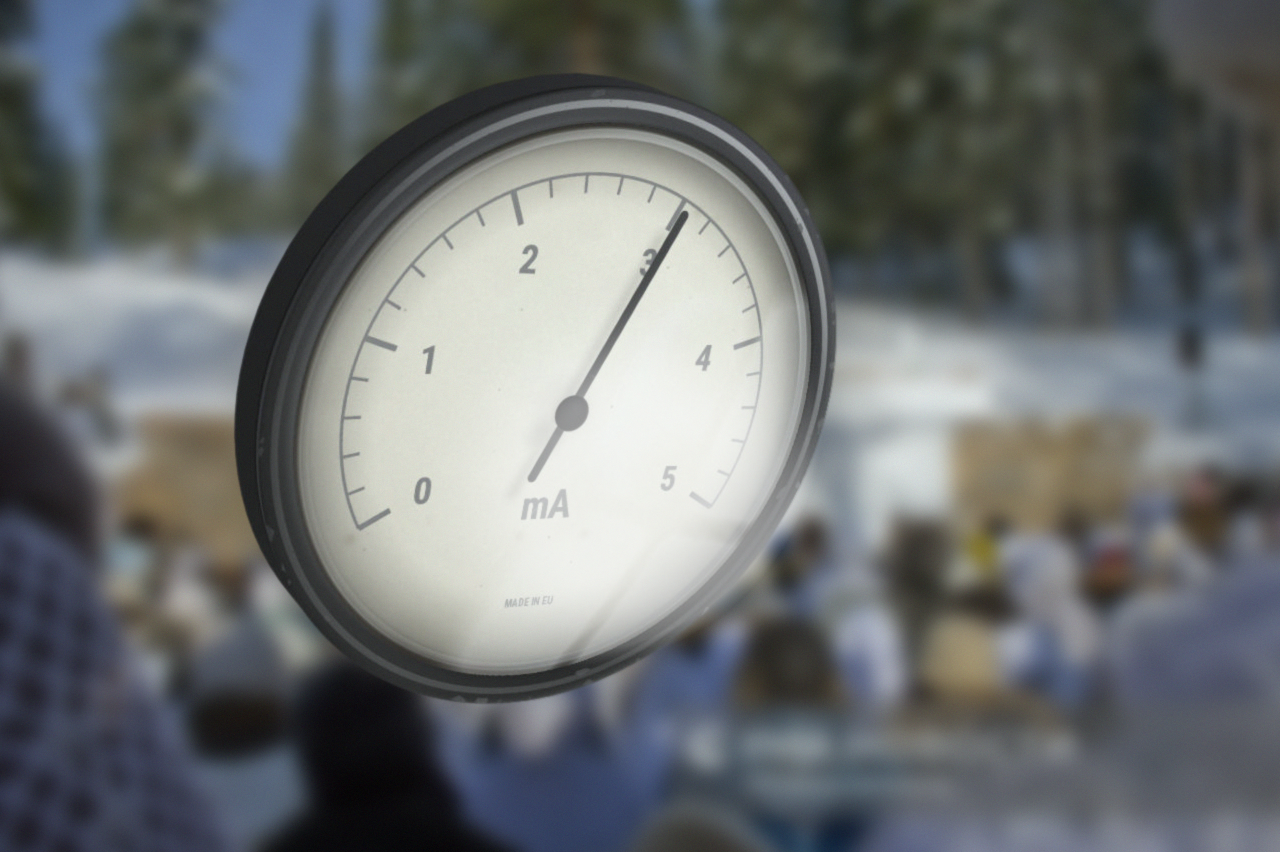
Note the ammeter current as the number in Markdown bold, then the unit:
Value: **3** mA
